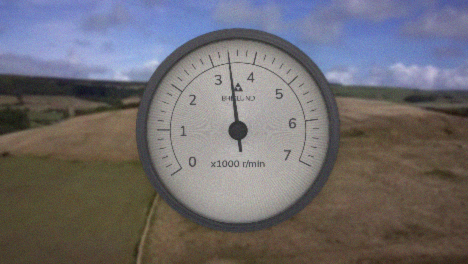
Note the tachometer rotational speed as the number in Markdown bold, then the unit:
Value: **3400** rpm
